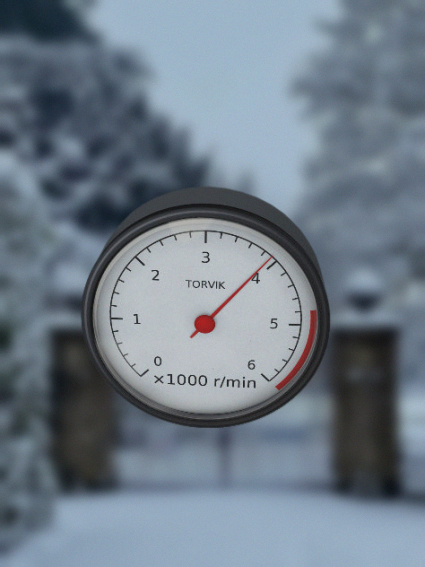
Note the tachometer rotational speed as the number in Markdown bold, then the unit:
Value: **3900** rpm
